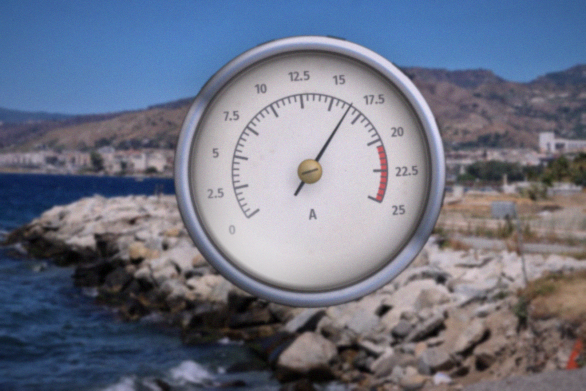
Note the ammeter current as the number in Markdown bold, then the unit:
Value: **16.5** A
